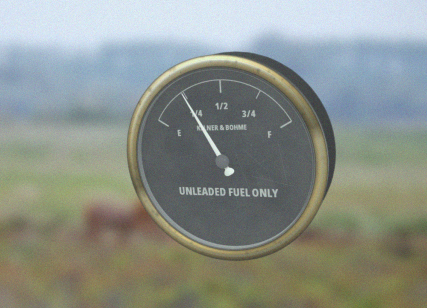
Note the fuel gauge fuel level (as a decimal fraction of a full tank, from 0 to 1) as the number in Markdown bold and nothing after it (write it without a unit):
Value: **0.25**
